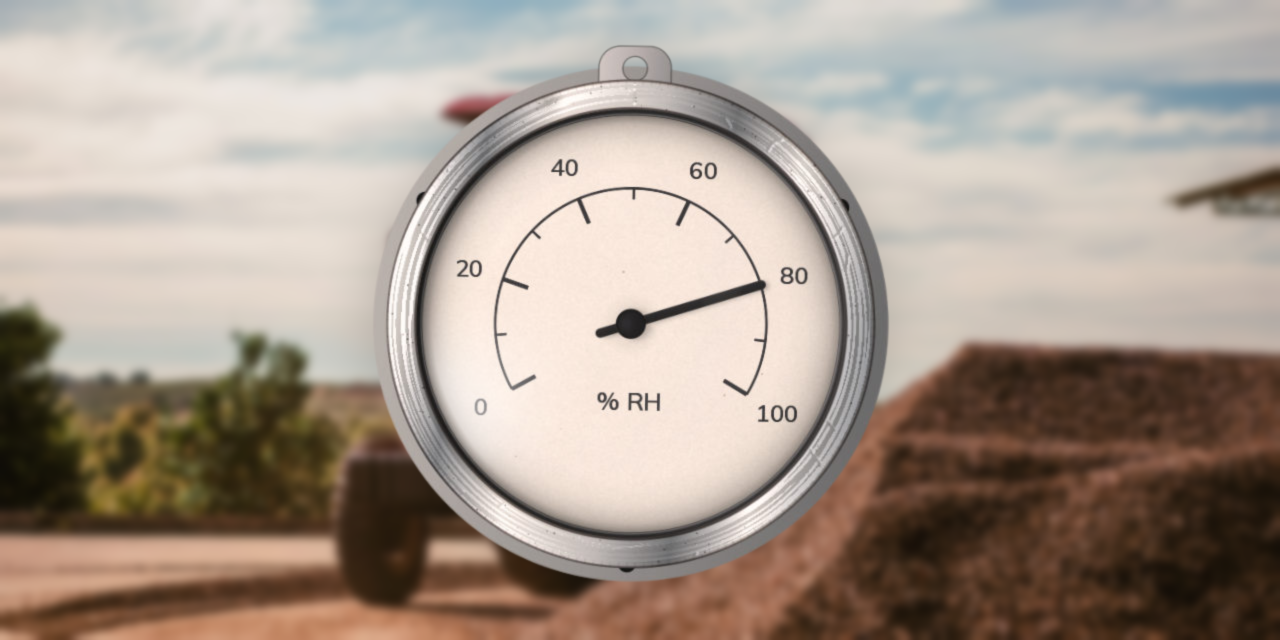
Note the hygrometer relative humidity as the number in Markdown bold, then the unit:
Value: **80** %
